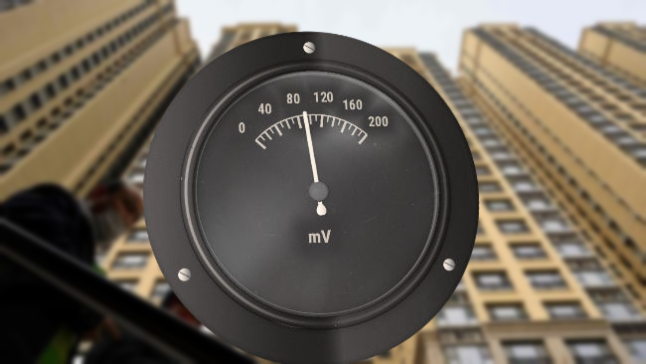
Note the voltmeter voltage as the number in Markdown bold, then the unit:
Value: **90** mV
